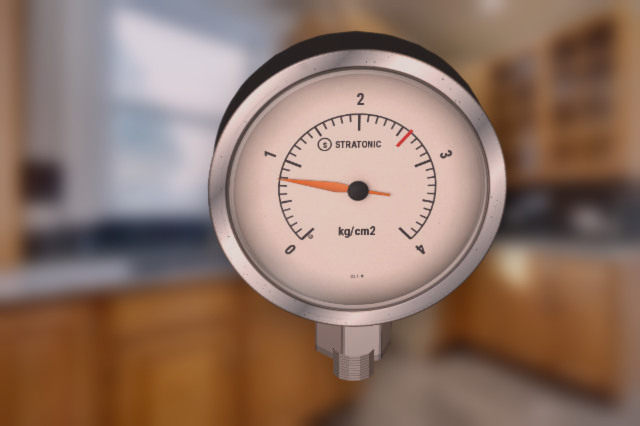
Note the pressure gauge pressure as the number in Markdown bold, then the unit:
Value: **0.8** kg/cm²
